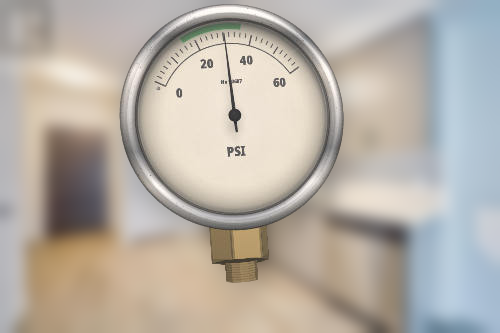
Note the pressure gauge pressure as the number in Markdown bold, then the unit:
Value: **30** psi
